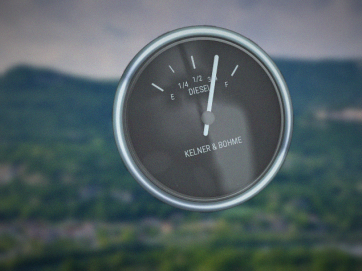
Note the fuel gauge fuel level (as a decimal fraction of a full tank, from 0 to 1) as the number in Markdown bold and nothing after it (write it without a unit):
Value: **0.75**
